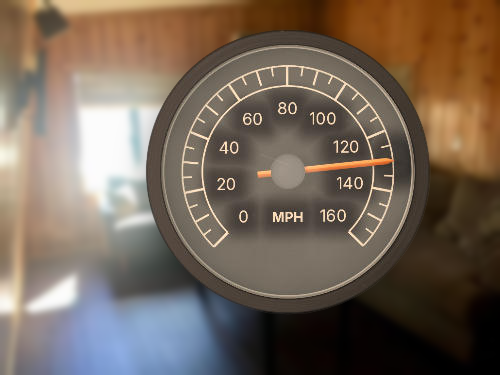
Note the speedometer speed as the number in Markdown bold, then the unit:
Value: **130** mph
